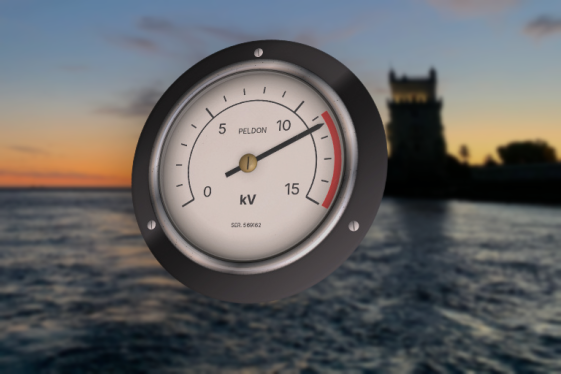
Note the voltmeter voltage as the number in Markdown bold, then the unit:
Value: **11.5** kV
